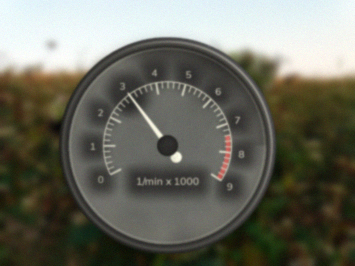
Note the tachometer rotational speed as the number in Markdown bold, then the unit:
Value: **3000** rpm
